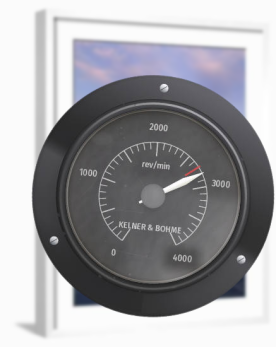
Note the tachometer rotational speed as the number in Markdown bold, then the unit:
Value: **2800** rpm
